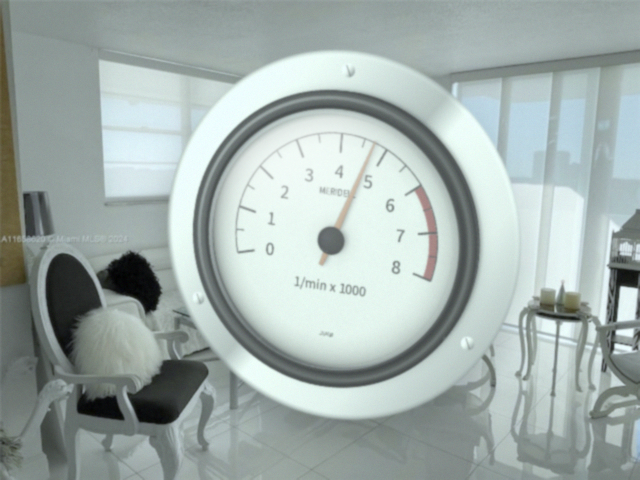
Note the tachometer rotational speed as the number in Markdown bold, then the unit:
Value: **4750** rpm
